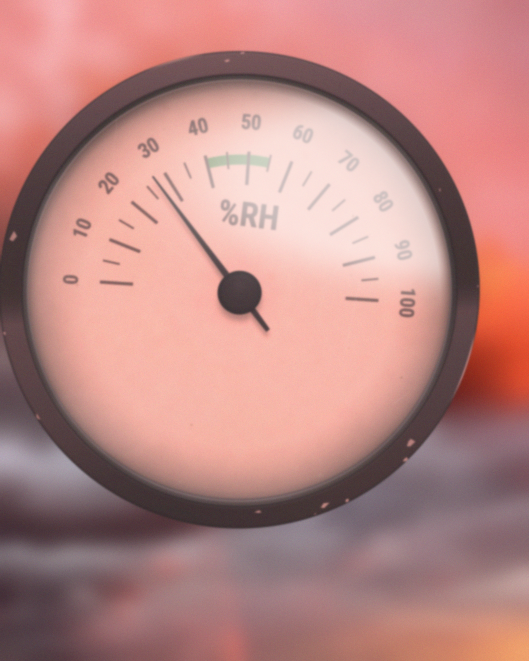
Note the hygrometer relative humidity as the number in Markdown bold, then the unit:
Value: **27.5** %
